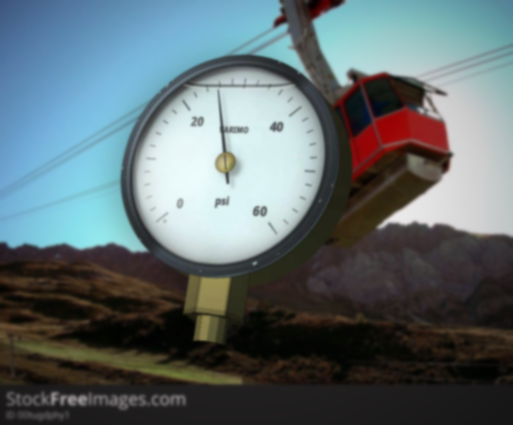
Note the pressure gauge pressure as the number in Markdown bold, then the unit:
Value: **26** psi
